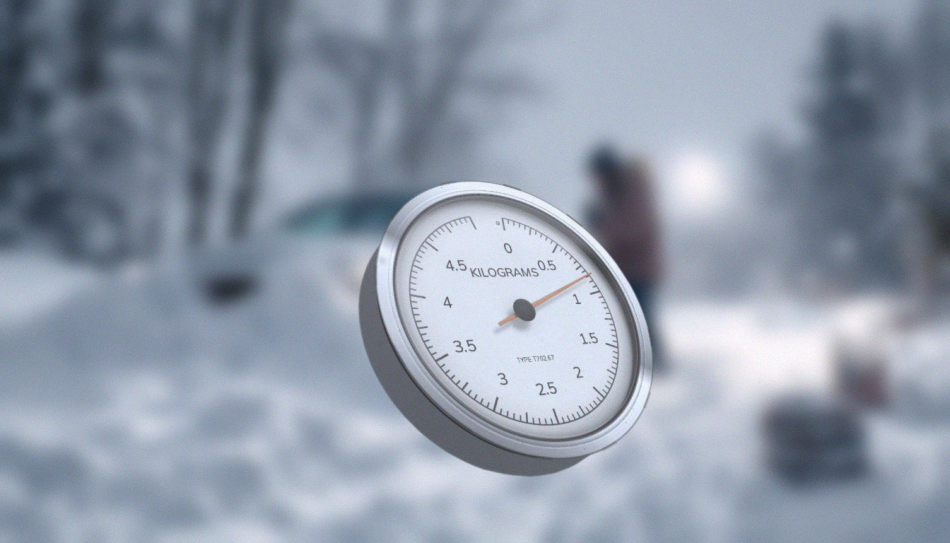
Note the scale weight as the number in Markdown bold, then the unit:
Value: **0.85** kg
